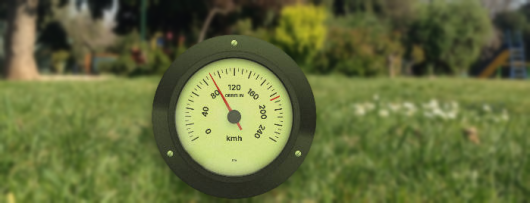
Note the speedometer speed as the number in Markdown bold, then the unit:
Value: **90** km/h
